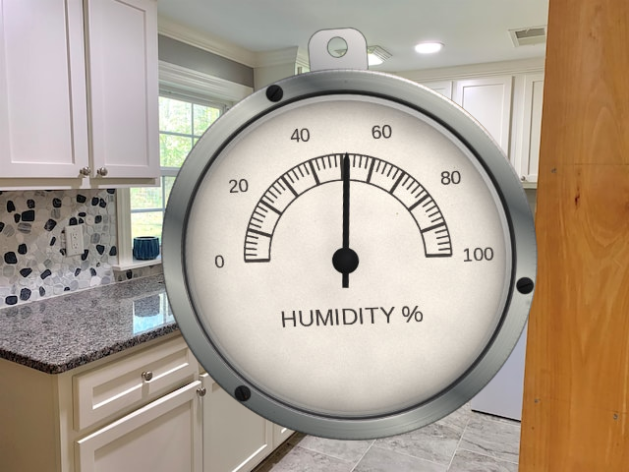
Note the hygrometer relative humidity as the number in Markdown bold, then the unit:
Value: **52** %
